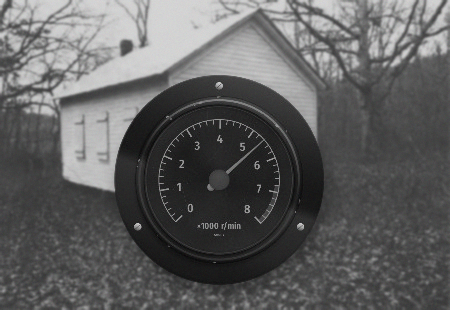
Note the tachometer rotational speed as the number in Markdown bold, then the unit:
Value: **5400** rpm
